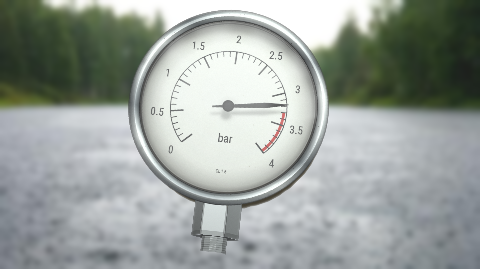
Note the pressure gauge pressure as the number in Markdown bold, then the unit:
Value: **3.2** bar
